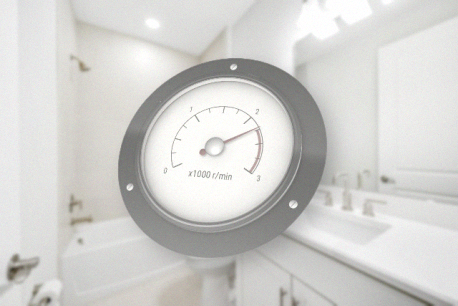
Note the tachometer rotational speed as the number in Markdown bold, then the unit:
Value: **2250** rpm
